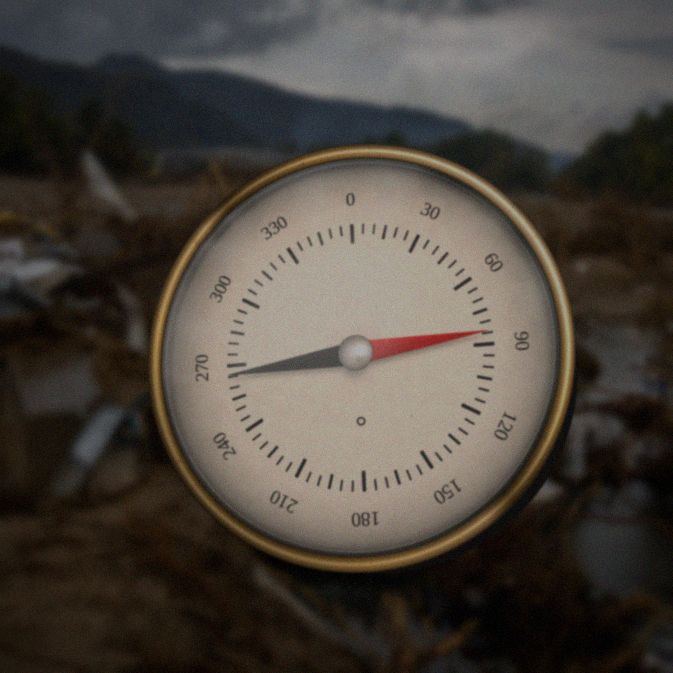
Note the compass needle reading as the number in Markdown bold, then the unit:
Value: **85** °
